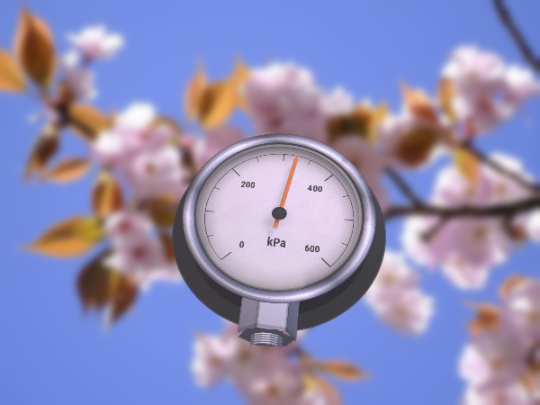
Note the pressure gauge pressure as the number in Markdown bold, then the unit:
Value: **325** kPa
